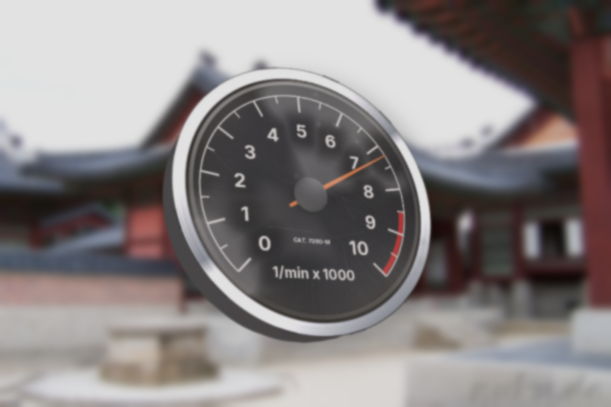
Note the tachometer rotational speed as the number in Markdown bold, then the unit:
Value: **7250** rpm
